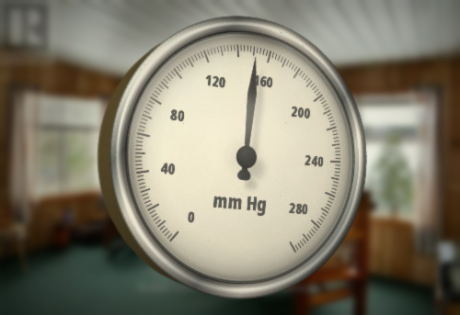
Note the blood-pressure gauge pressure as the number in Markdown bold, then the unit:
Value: **150** mmHg
